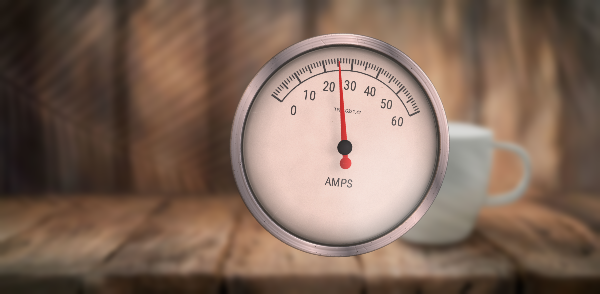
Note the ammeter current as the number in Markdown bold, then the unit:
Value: **25** A
